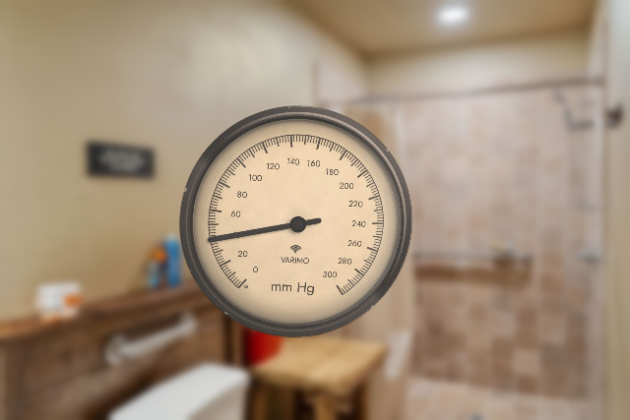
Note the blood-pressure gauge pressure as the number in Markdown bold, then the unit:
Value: **40** mmHg
